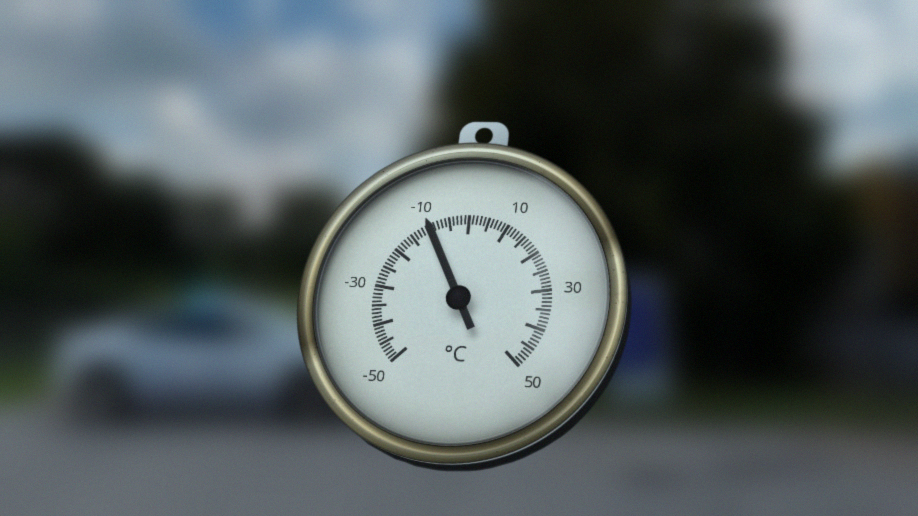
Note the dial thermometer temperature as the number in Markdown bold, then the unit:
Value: **-10** °C
